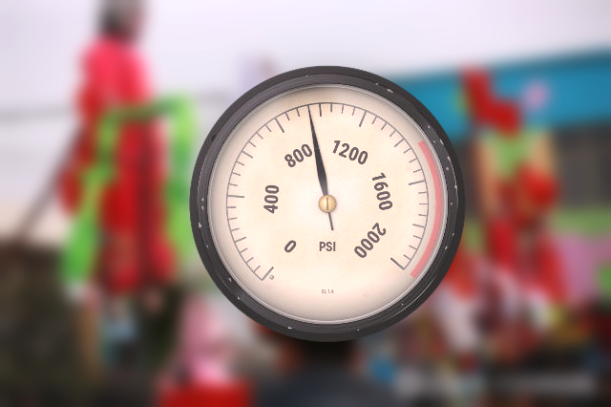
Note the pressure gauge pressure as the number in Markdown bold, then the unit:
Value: **950** psi
